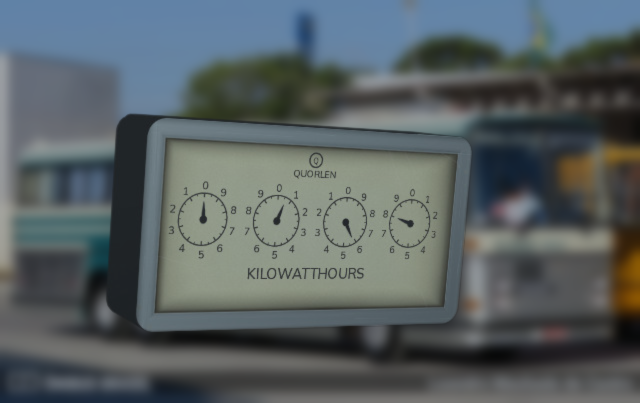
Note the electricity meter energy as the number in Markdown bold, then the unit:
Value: **58** kWh
